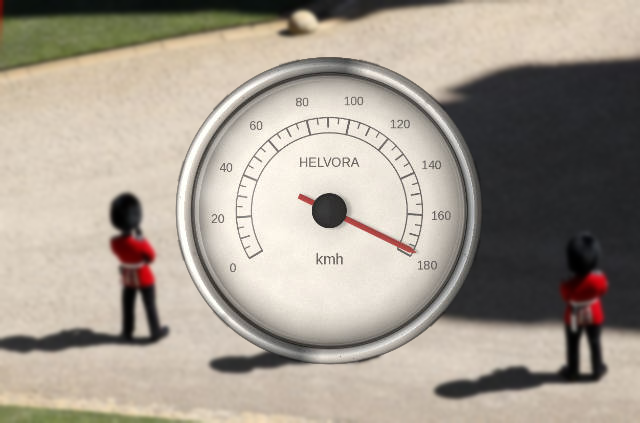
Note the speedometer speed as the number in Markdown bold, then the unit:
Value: **177.5** km/h
